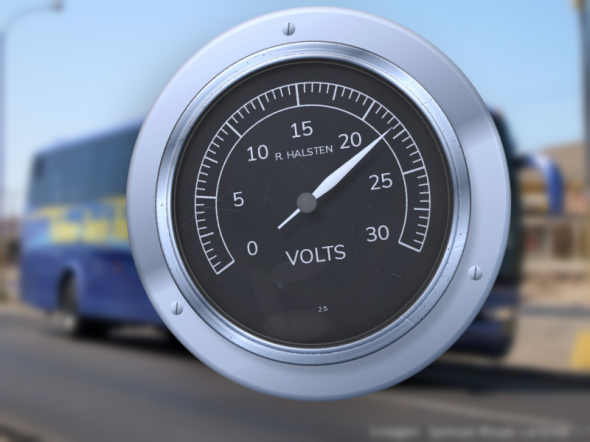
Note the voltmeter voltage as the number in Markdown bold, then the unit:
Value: **22** V
